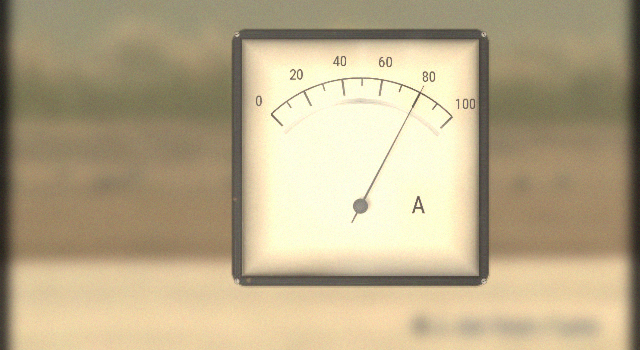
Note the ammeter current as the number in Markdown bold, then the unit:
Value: **80** A
